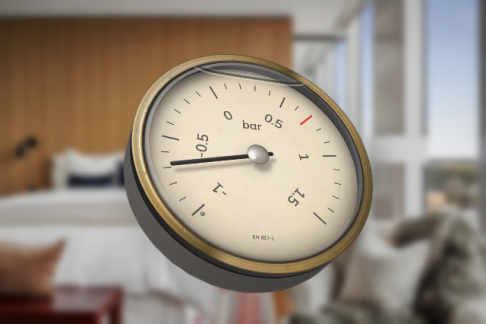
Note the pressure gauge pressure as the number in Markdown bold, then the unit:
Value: **-0.7** bar
